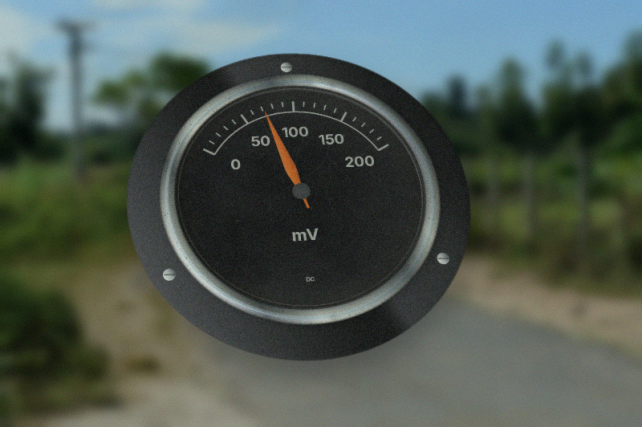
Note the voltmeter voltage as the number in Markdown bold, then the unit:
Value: **70** mV
